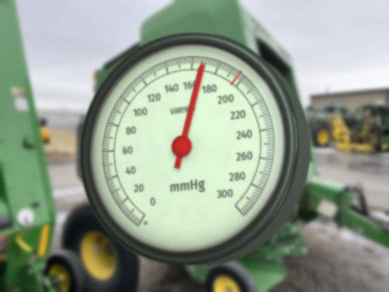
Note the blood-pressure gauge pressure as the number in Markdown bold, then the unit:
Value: **170** mmHg
